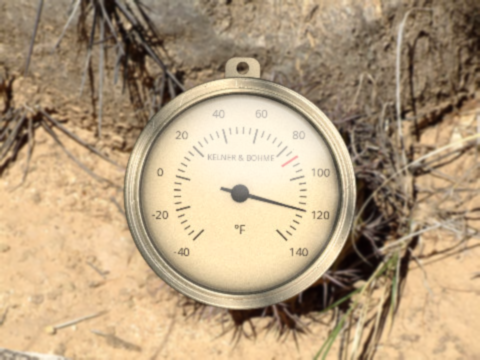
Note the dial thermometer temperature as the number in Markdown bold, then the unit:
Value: **120** °F
